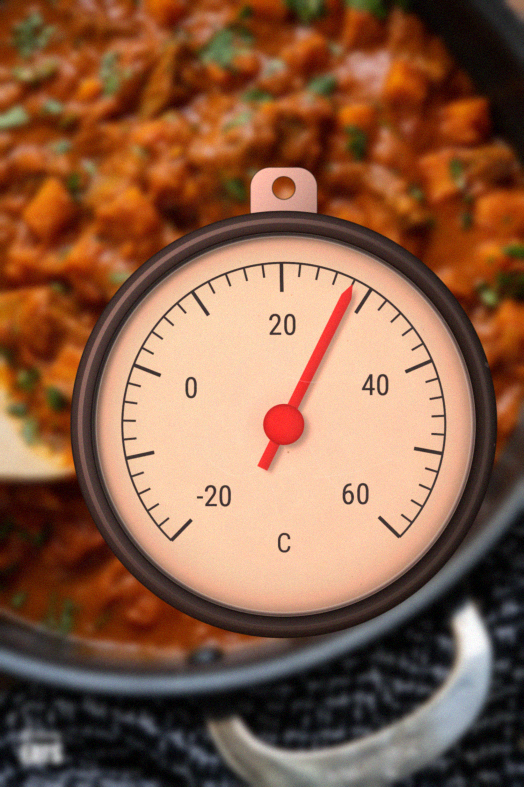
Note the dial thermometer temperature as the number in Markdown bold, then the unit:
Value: **28** °C
